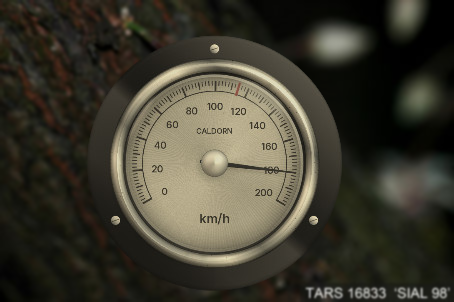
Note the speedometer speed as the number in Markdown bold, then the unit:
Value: **180** km/h
